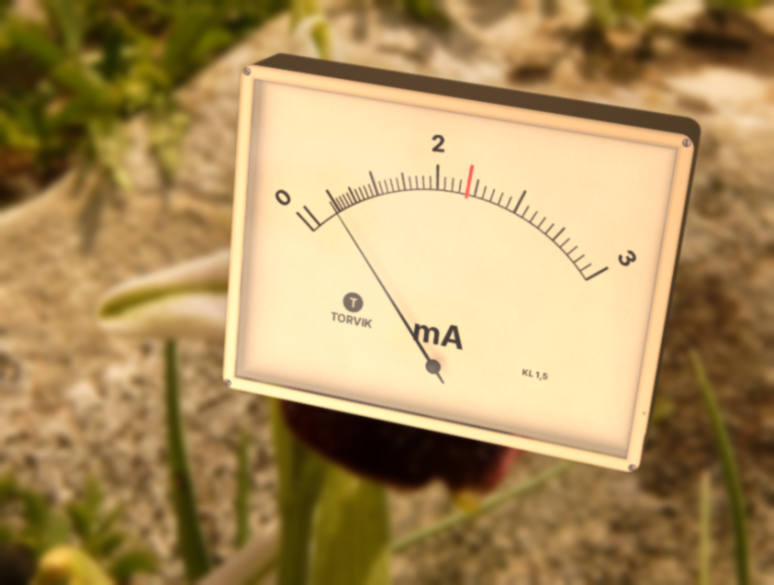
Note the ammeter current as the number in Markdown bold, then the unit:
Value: **1** mA
